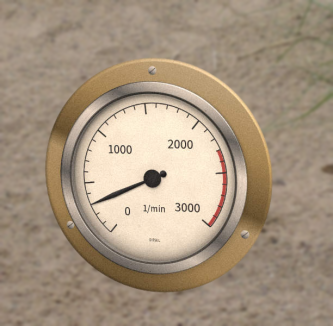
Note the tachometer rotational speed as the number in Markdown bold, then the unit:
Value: **300** rpm
